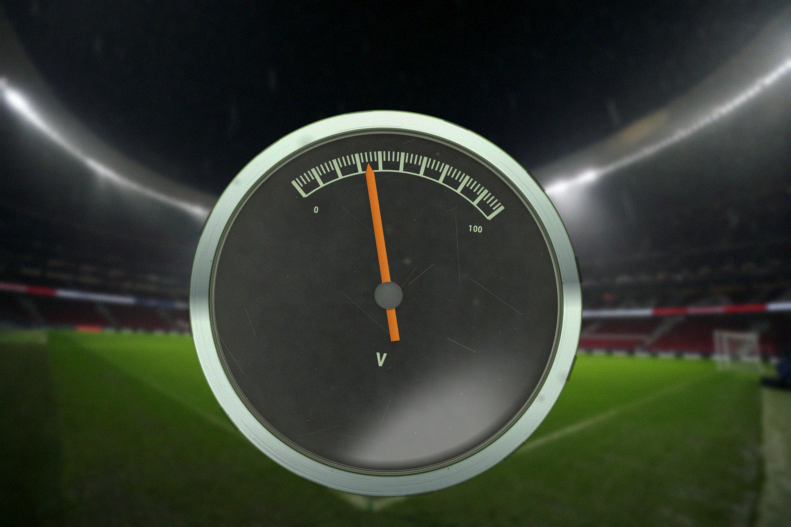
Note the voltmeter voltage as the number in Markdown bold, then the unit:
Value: **34** V
